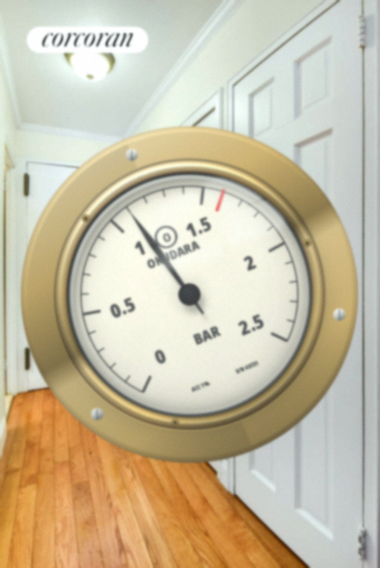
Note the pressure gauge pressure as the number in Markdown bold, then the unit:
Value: **1.1** bar
